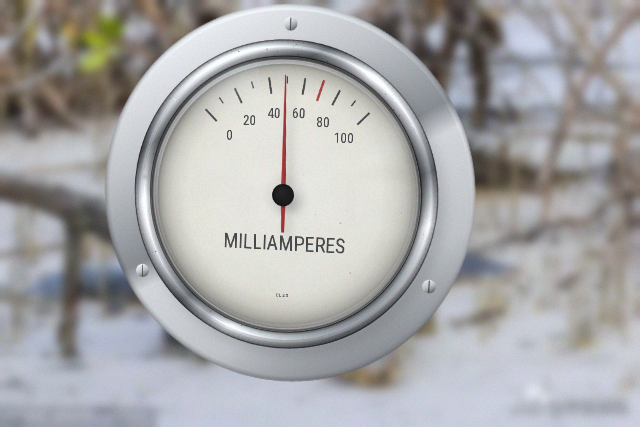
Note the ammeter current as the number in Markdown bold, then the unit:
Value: **50** mA
